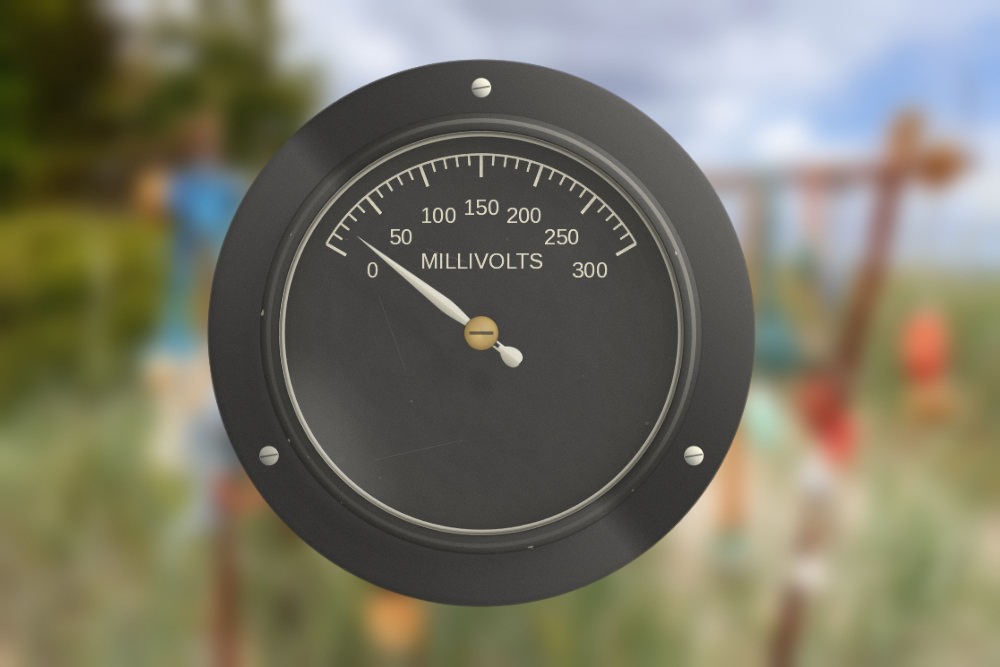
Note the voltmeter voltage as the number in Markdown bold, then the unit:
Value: **20** mV
